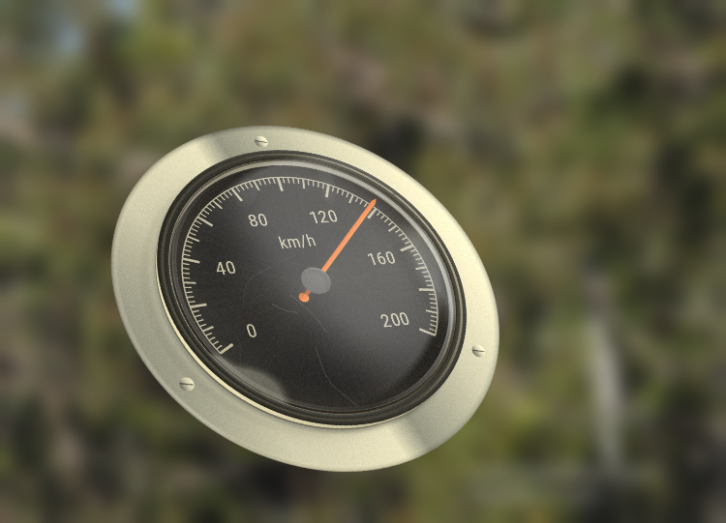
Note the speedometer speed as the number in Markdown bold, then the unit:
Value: **138** km/h
